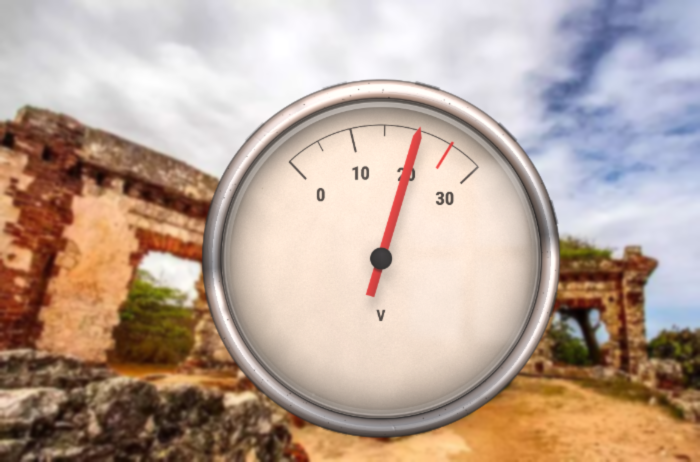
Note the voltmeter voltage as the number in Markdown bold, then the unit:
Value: **20** V
